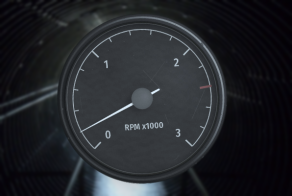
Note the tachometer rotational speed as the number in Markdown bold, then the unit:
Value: **200** rpm
